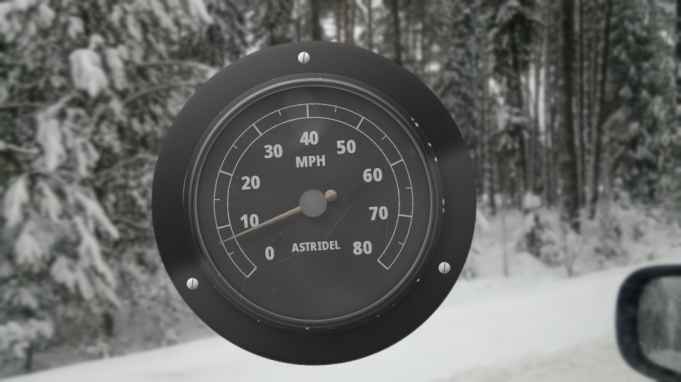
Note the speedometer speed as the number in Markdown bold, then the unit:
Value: **7.5** mph
